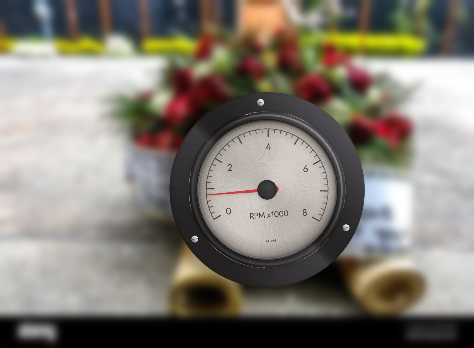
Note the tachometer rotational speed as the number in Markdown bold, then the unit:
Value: **800** rpm
